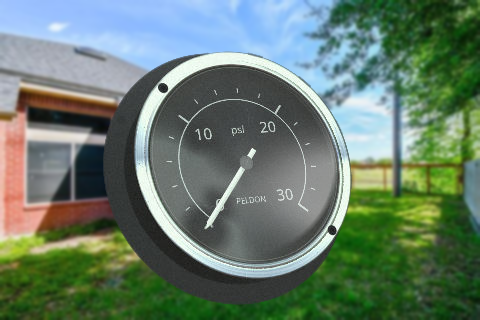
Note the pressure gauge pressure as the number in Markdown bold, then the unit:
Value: **0** psi
